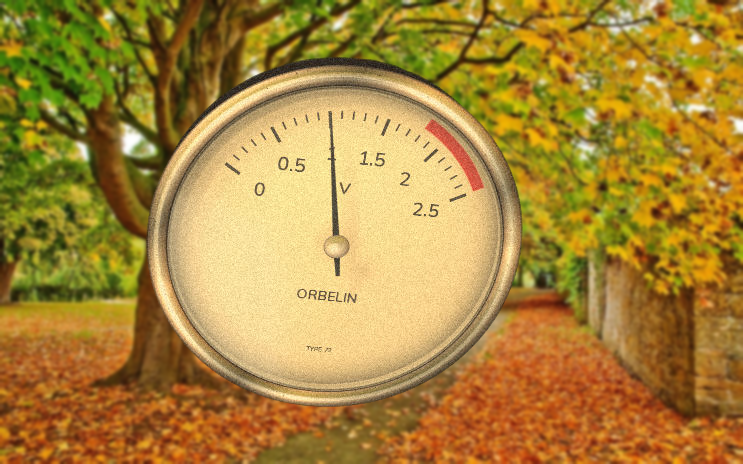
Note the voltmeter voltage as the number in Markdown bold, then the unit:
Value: **1** V
